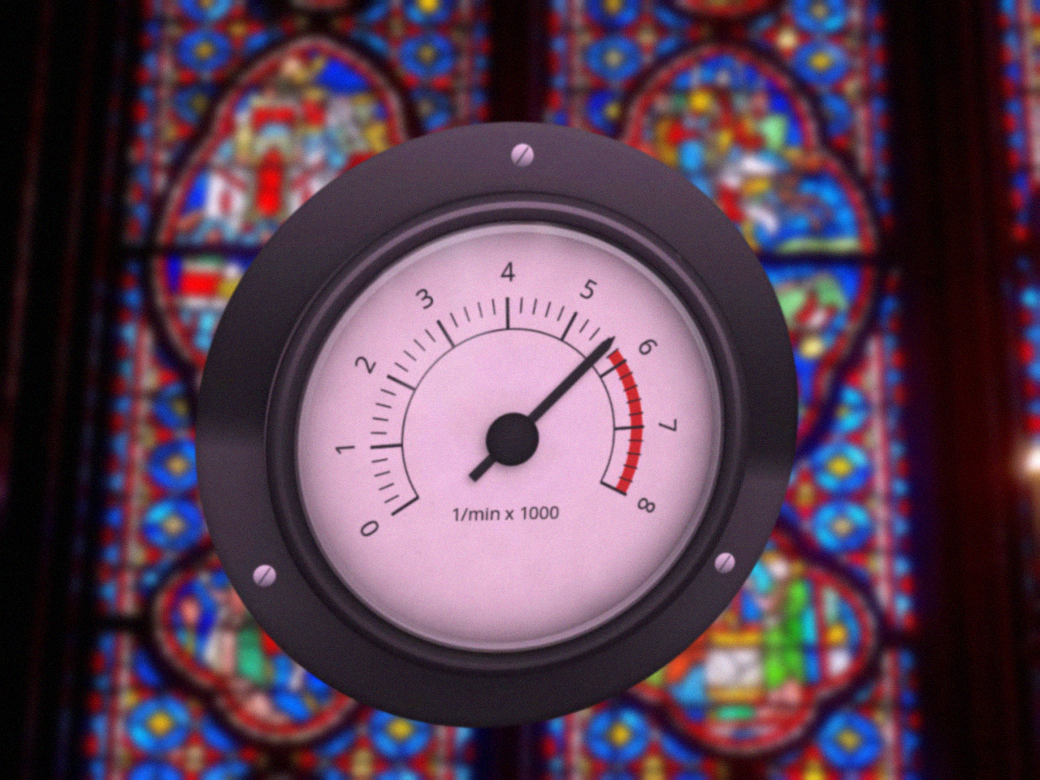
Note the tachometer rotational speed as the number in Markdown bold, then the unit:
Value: **5600** rpm
